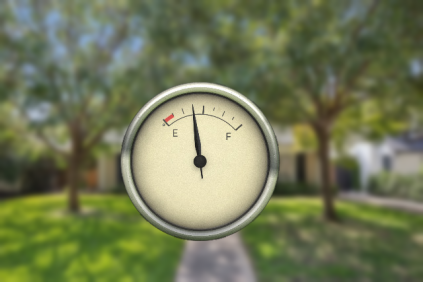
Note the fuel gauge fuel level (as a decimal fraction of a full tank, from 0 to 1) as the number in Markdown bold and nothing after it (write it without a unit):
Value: **0.375**
